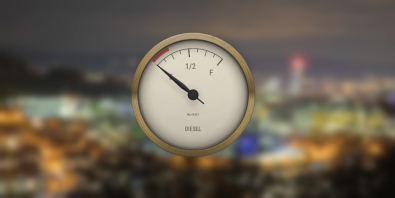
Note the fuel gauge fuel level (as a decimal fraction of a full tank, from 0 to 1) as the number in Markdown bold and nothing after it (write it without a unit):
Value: **0**
